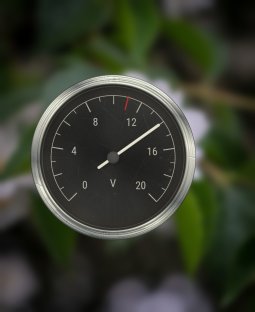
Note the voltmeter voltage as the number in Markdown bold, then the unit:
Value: **14** V
